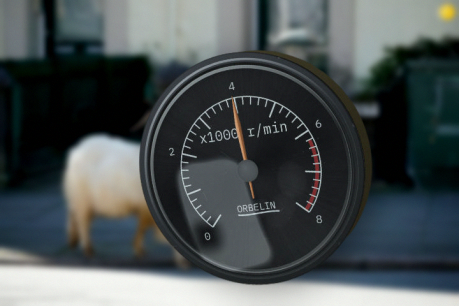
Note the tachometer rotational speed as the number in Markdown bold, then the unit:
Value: **4000** rpm
